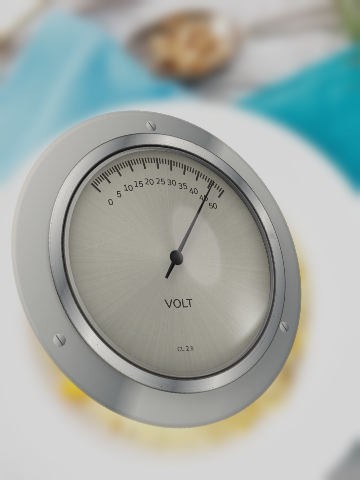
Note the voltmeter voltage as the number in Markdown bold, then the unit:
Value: **45** V
